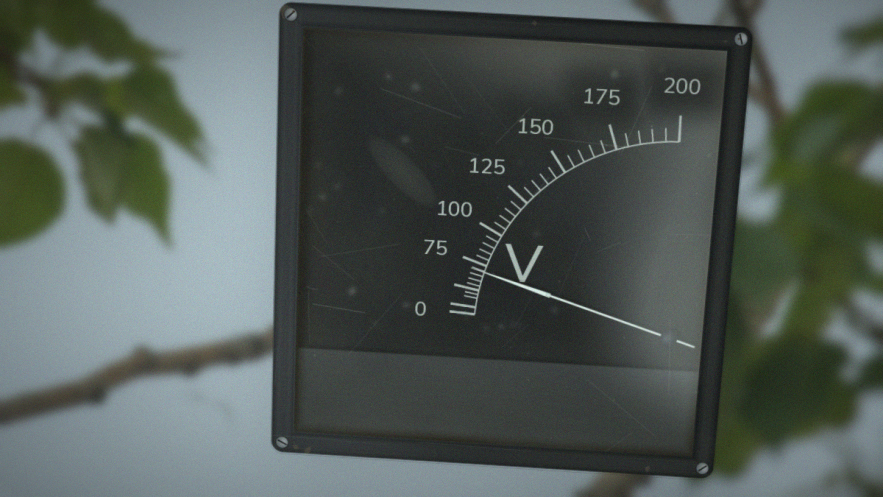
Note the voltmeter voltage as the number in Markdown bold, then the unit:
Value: **70** V
